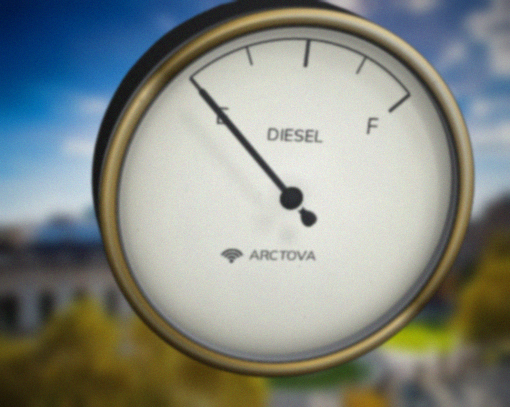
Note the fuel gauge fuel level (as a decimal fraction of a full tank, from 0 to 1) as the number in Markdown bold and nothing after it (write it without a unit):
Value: **0**
